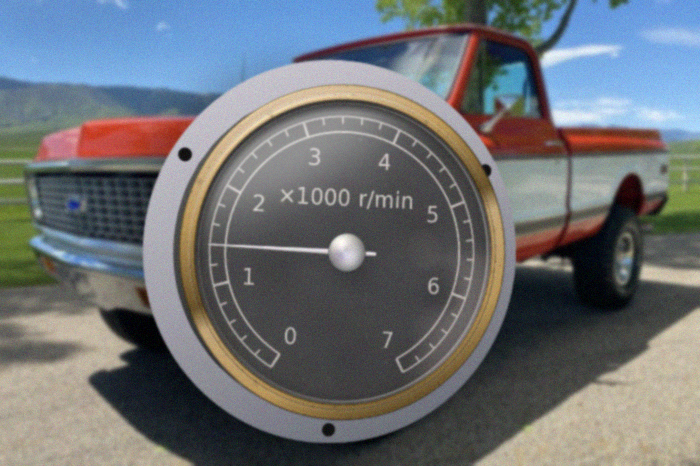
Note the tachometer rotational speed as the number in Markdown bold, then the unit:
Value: **1400** rpm
